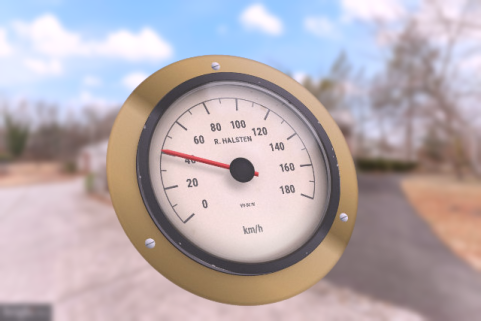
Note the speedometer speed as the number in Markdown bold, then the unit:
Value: **40** km/h
